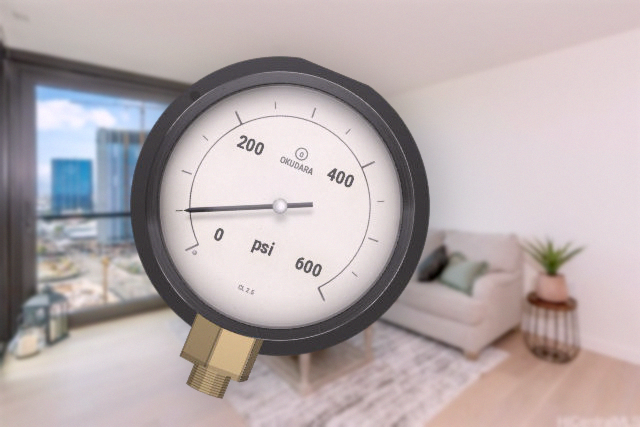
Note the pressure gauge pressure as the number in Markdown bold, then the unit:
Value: **50** psi
